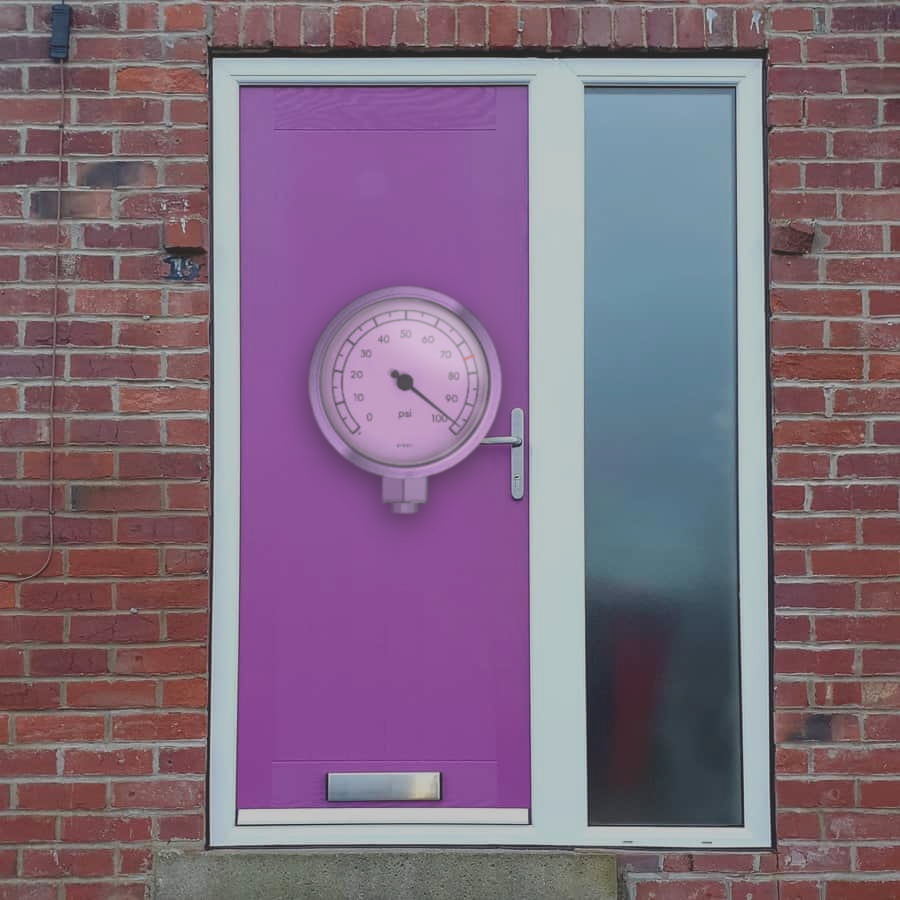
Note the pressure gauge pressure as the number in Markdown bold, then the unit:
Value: **97.5** psi
